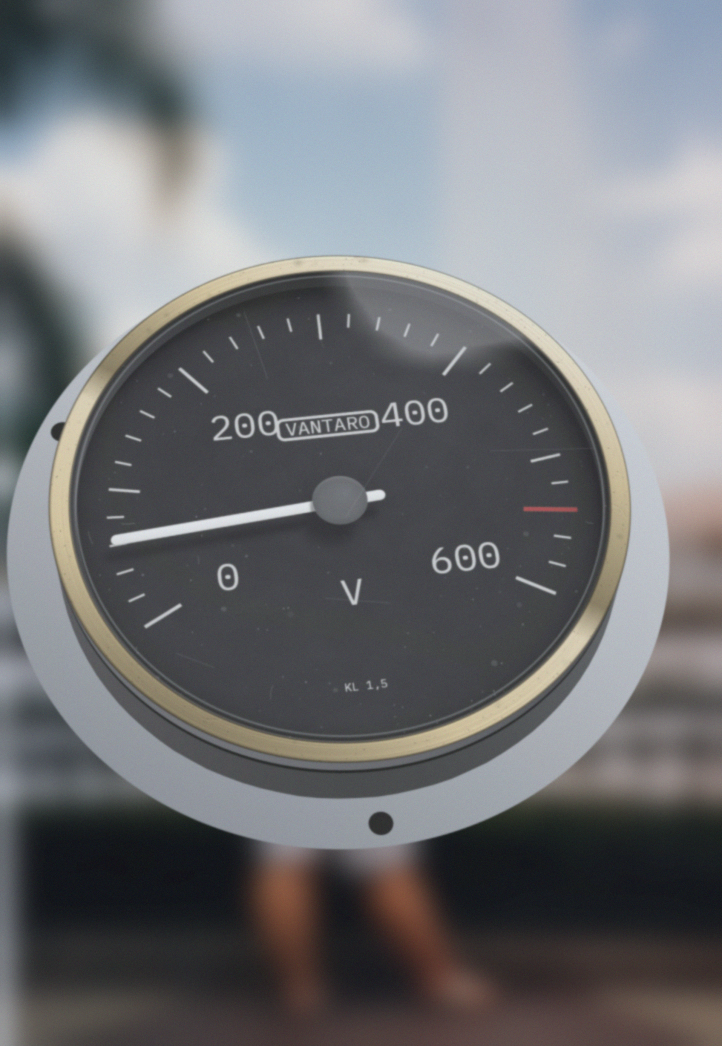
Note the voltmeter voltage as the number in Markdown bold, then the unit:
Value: **60** V
